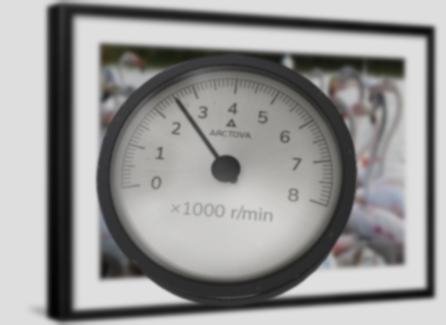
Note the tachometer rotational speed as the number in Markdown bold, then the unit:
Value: **2500** rpm
